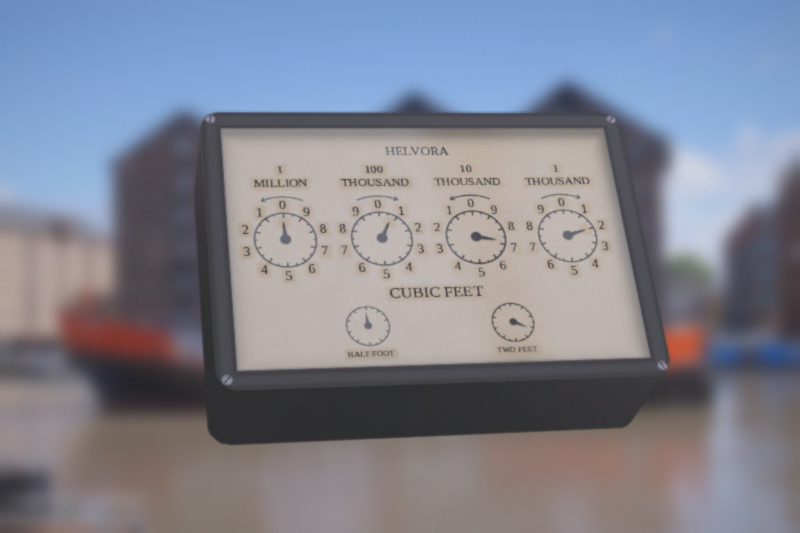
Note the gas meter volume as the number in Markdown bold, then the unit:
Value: **7200** ft³
